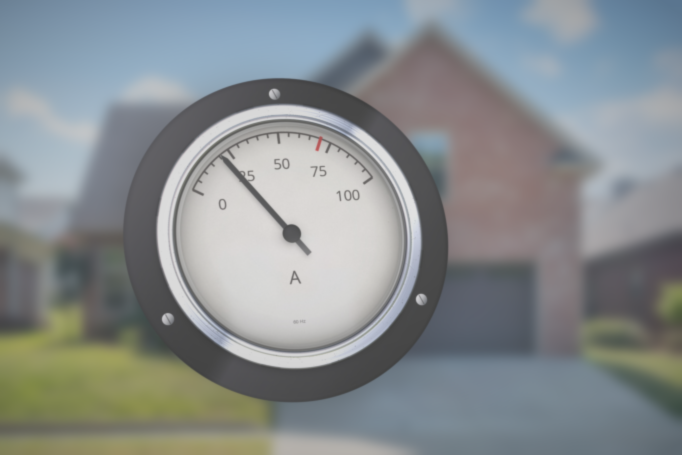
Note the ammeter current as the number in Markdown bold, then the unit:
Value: **20** A
